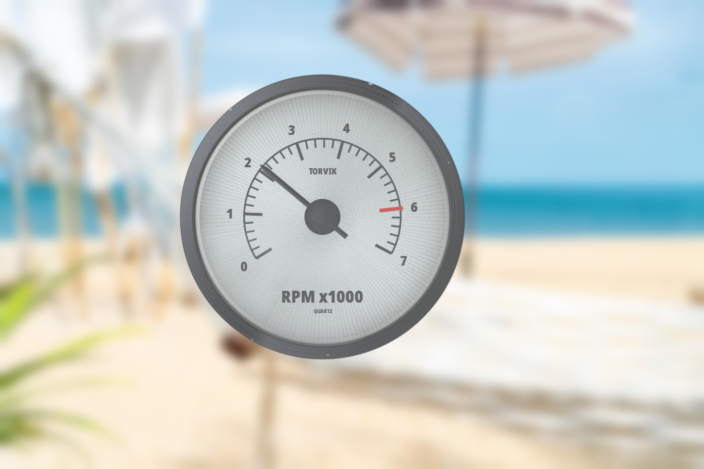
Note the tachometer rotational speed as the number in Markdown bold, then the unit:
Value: **2100** rpm
